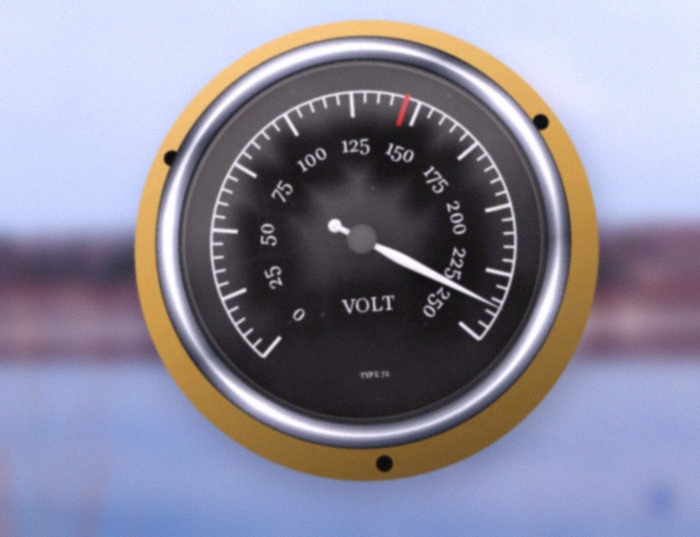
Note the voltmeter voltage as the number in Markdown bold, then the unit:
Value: **237.5** V
